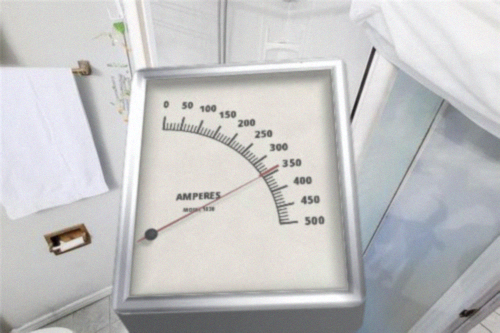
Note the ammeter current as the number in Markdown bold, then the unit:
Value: **350** A
